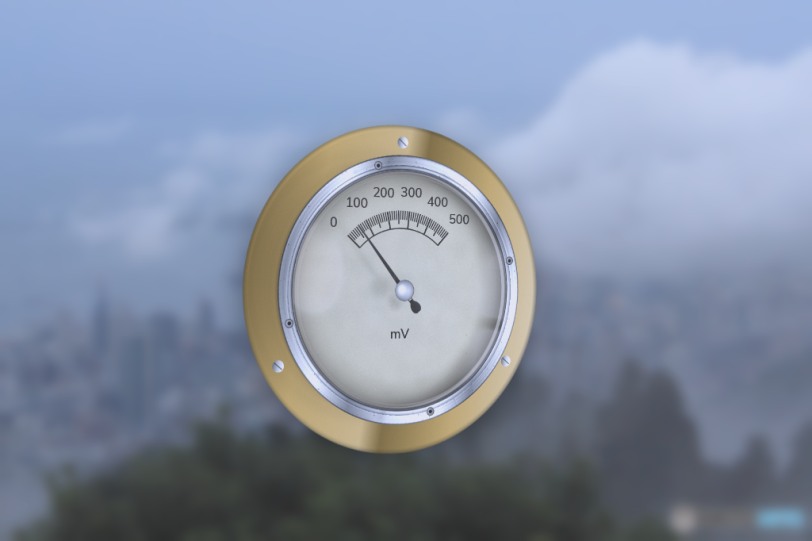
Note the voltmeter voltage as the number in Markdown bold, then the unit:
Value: **50** mV
